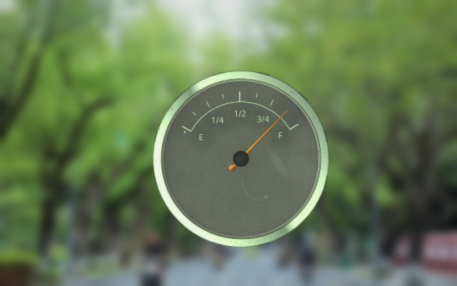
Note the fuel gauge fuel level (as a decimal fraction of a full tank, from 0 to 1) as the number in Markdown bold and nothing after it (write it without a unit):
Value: **0.875**
